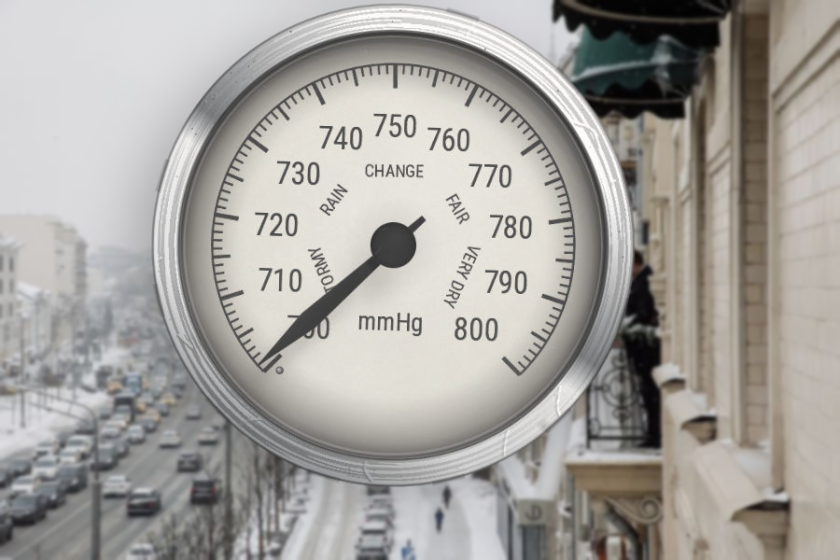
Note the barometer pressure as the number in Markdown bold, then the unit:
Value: **701** mmHg
